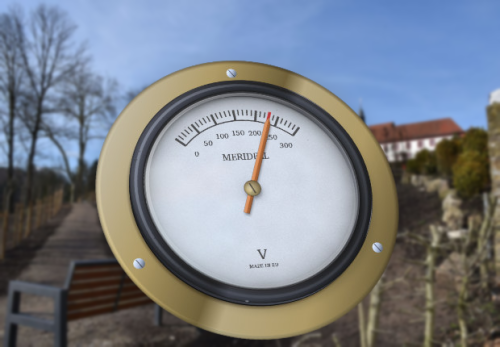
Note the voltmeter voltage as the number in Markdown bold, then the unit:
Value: **230** V
